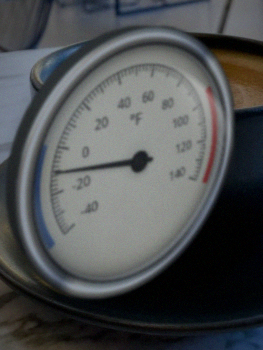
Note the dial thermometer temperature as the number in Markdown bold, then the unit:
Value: **-10** °F
